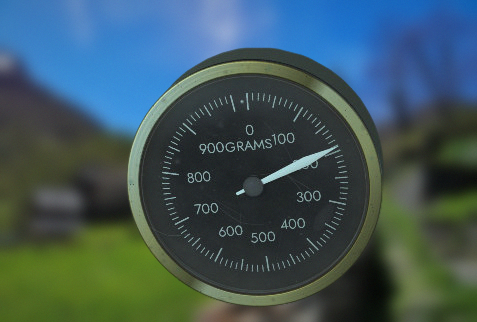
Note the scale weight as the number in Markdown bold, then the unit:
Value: **190** g
